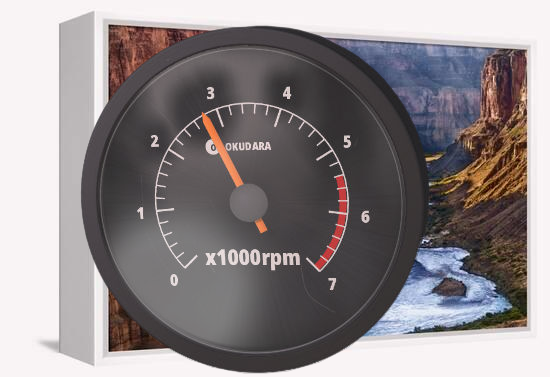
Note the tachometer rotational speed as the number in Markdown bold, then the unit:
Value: **2800** rpm
